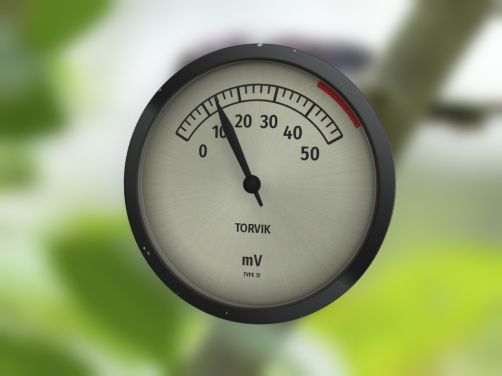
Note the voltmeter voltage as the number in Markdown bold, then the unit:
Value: **14** mV
